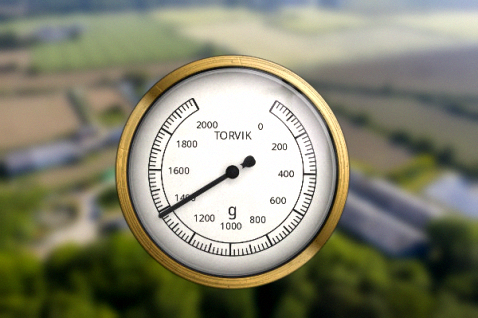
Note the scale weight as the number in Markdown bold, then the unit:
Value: **1380** g
